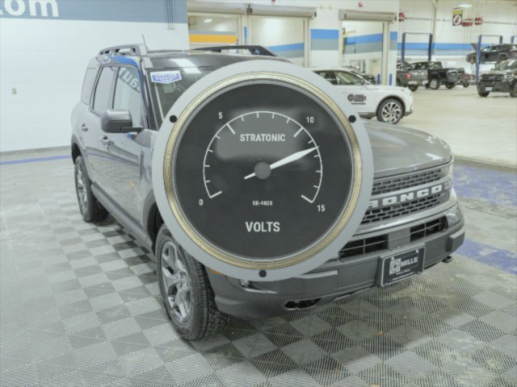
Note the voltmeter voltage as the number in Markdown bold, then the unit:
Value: **11.5** V
